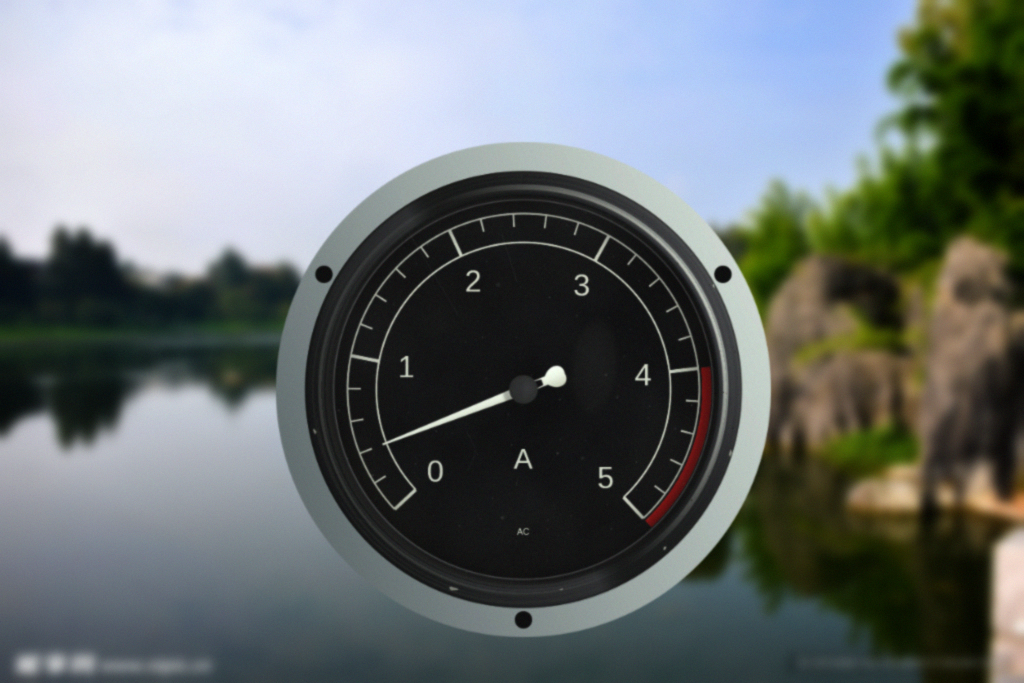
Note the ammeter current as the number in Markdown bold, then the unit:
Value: **0.4** A
